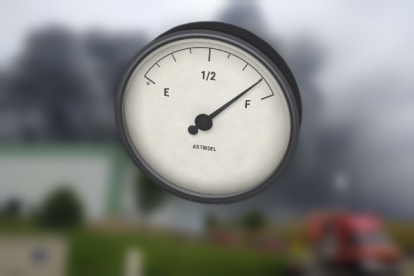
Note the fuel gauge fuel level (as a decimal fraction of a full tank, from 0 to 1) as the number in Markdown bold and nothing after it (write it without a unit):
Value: **0.875**
